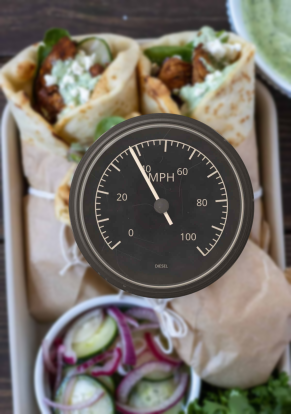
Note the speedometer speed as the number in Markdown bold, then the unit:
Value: **38** mph
